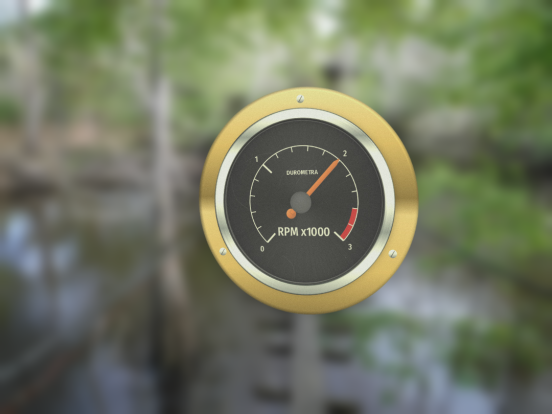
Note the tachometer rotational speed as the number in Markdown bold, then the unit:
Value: **2000** rpm
